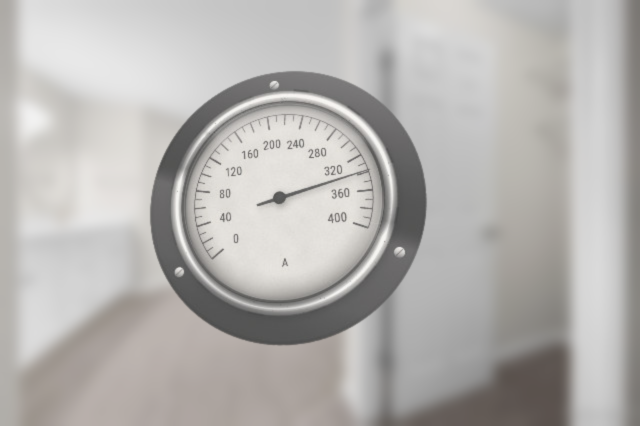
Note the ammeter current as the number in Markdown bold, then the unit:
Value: **340** A
